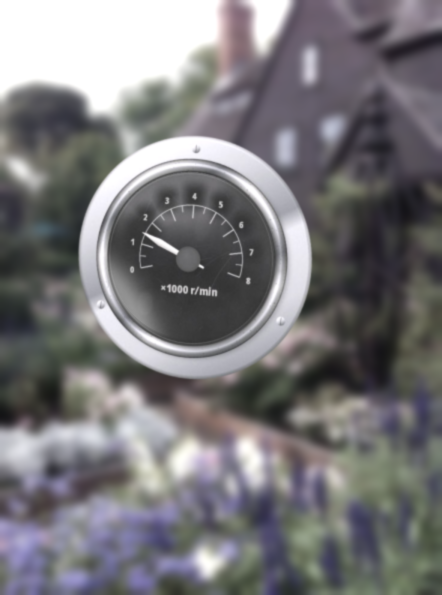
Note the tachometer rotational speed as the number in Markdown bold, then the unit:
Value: **1500** rpm
